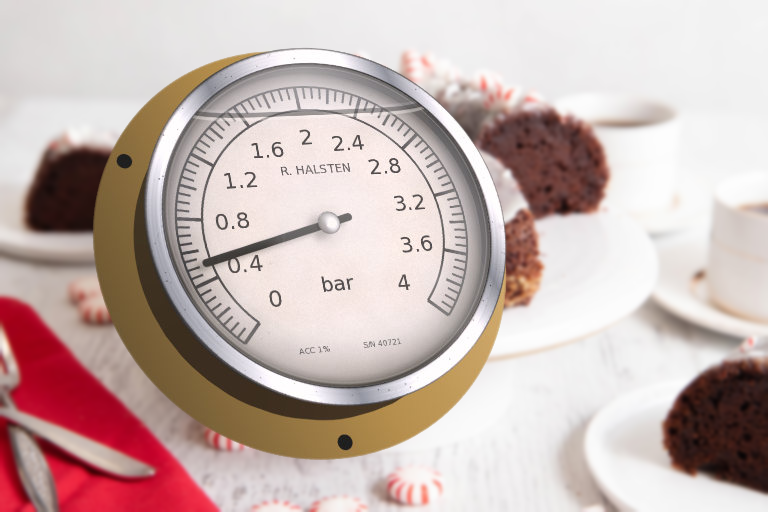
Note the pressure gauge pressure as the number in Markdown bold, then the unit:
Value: **0.5** bar
